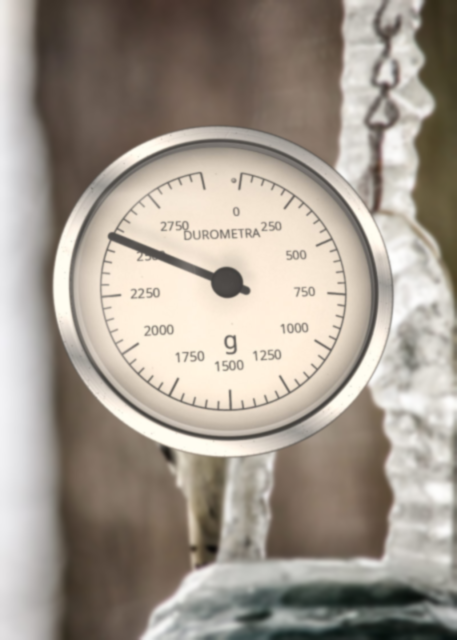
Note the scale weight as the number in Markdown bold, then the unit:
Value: **2500** g
